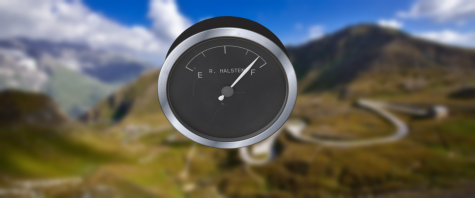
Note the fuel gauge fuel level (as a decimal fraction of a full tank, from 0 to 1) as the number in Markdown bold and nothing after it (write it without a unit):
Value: **0.875**
